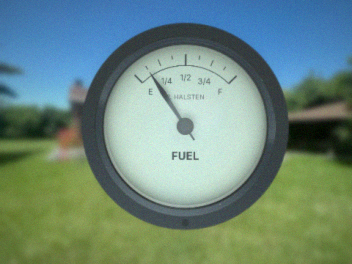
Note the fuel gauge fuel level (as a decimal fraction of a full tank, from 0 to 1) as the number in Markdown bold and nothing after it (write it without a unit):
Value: **0.125**
